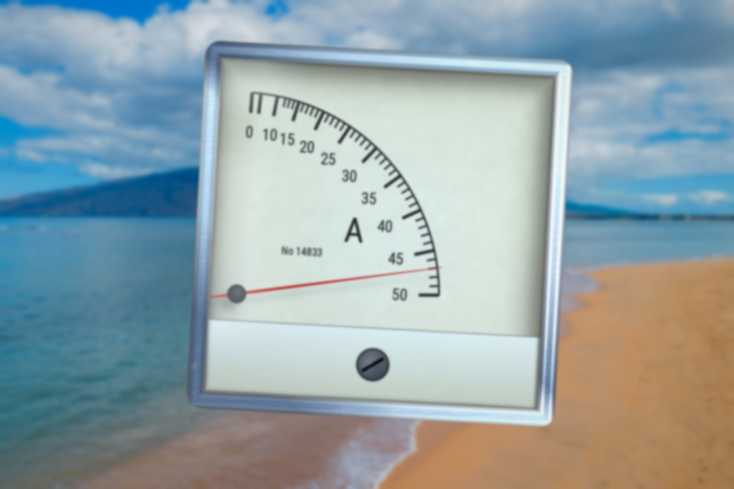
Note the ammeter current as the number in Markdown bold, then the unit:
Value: **47** A
